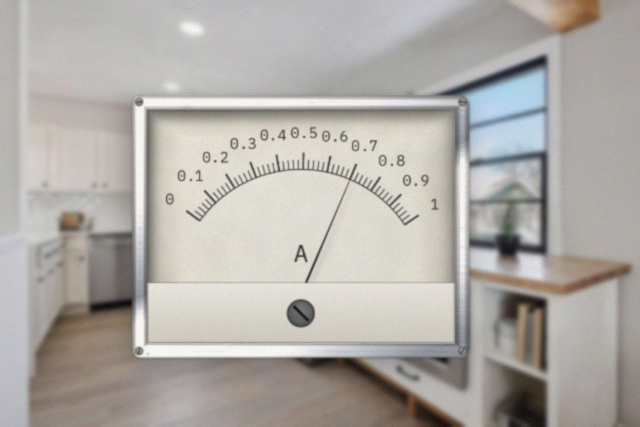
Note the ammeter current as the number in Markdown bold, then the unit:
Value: **0.7** A
